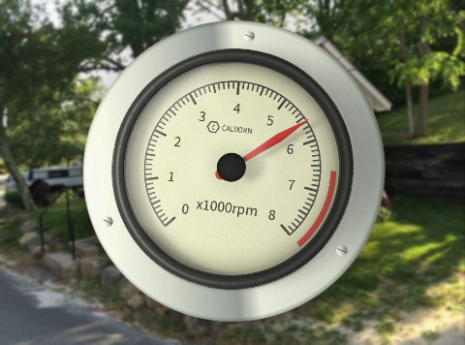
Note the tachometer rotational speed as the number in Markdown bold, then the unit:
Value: **5600** rpm
